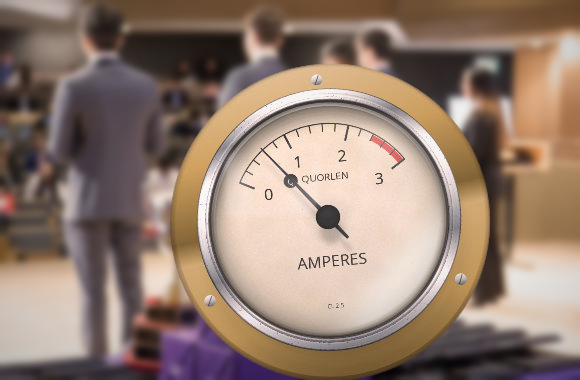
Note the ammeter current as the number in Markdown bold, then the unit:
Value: **0.6** A
